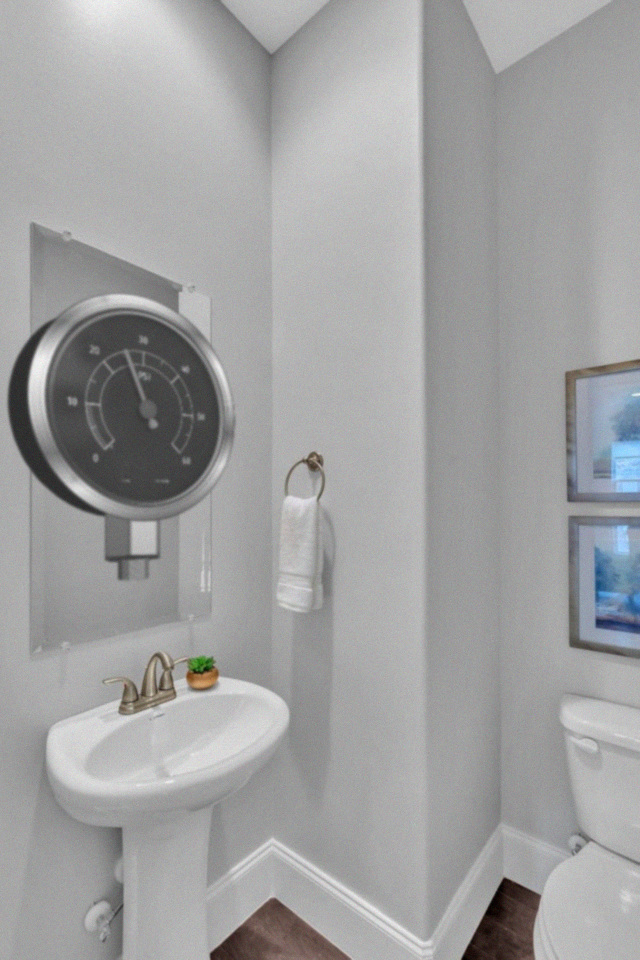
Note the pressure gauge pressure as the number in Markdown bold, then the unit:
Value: **25** psi
